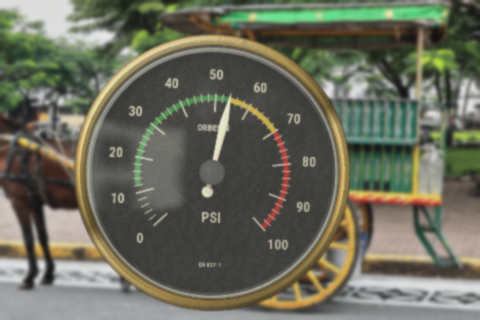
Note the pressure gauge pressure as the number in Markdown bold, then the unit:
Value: **54** psi
